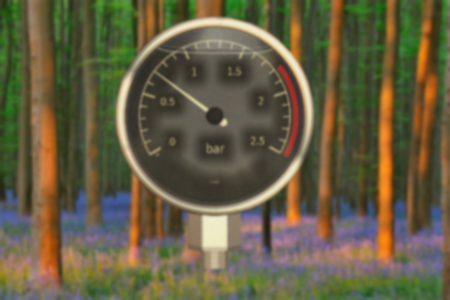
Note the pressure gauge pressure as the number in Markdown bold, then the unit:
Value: **0.7** bar
